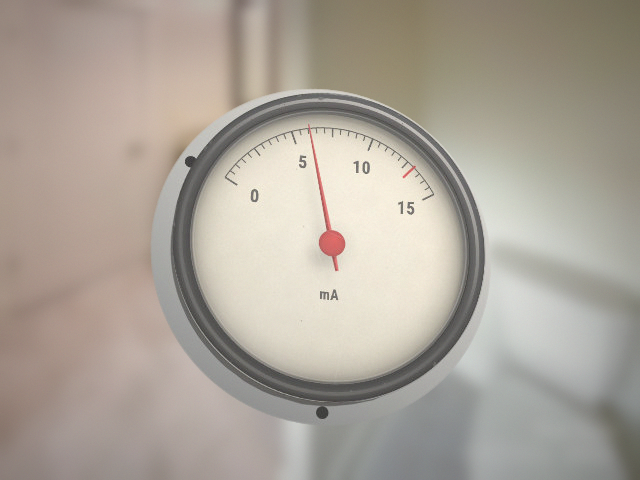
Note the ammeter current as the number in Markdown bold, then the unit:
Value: **6** mA
